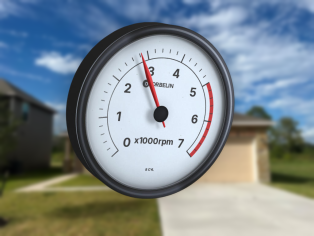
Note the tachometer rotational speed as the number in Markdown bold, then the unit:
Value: **2800** rpm
